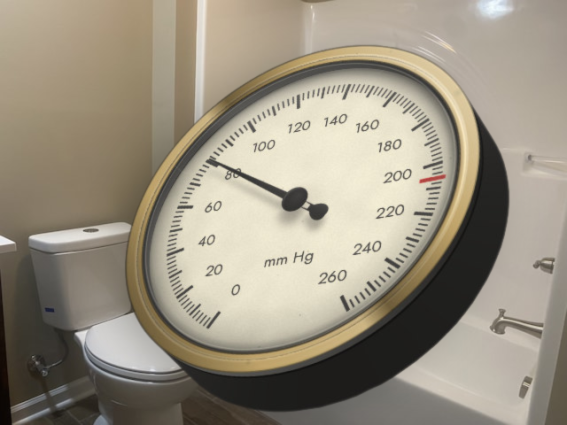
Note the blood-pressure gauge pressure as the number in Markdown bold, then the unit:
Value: **80** mmHg
